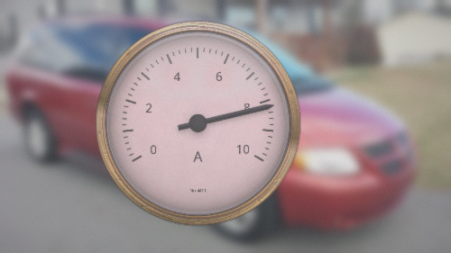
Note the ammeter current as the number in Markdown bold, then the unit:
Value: **8.2** A
